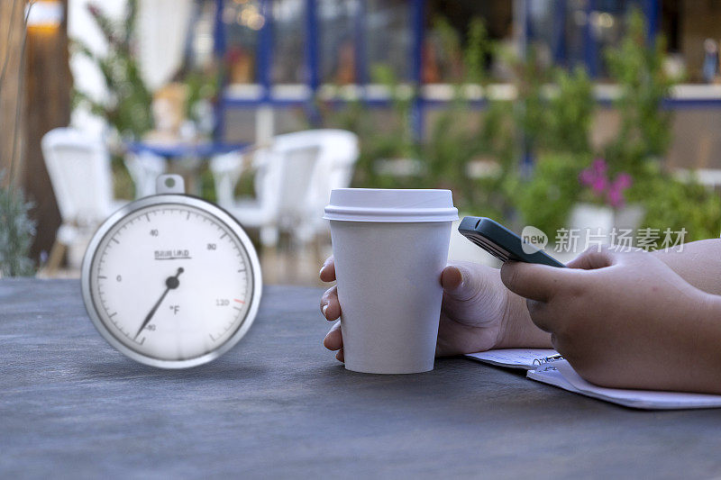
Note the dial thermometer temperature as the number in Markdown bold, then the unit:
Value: **-36** °F
